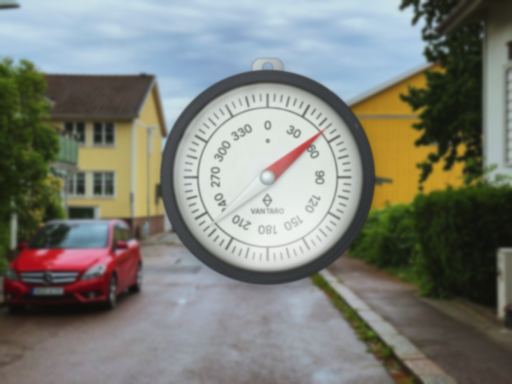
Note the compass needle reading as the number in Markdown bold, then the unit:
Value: **50** °
